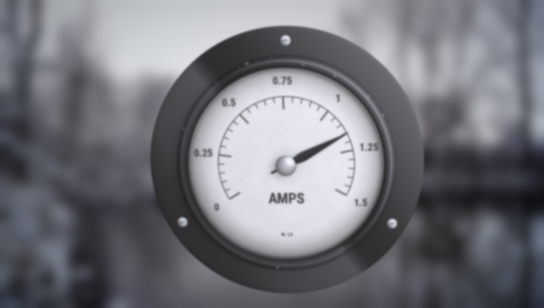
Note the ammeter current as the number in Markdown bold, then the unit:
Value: **1.15** A
